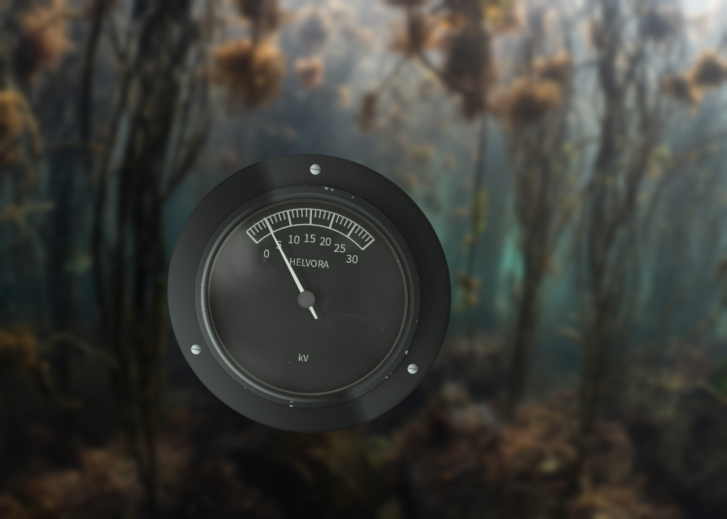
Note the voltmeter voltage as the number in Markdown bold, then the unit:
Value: **5** kV
